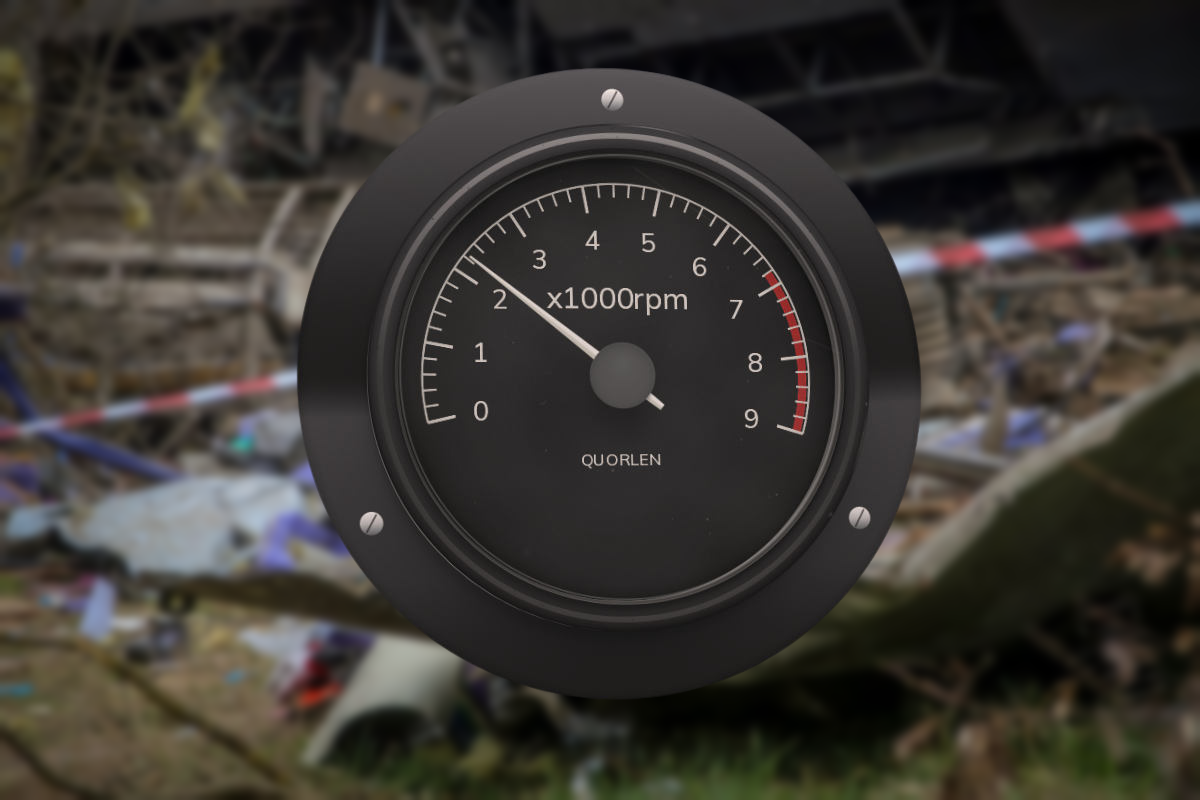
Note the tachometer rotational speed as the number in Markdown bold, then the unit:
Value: **2200** rpm
